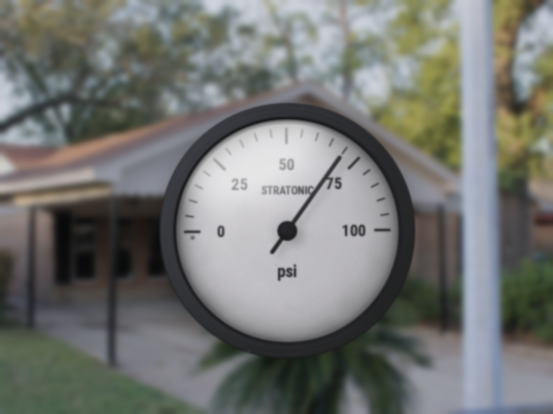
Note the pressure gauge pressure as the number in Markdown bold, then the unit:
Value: **70** psi
